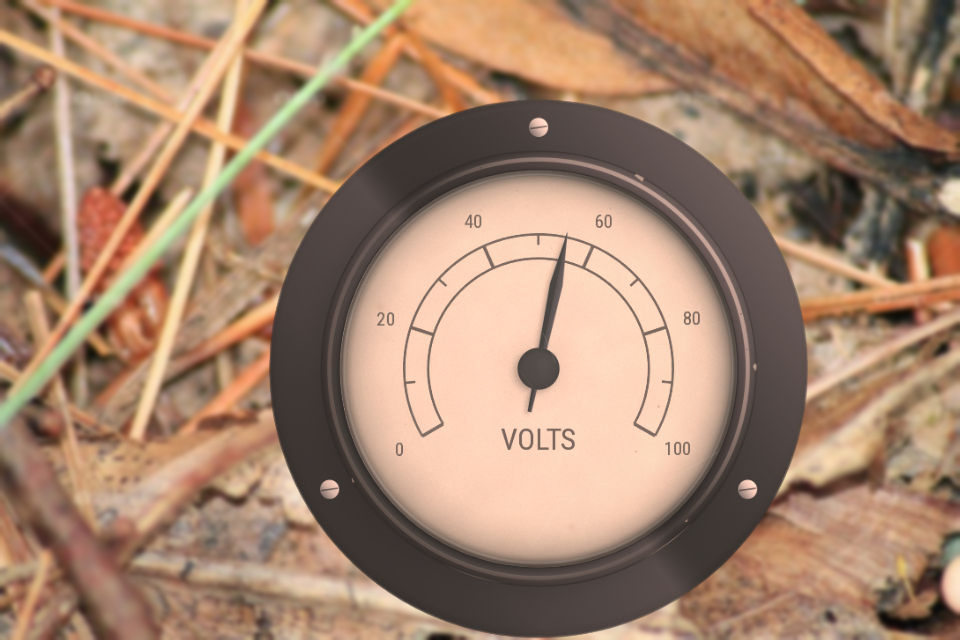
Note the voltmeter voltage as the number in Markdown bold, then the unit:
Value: **55** V
